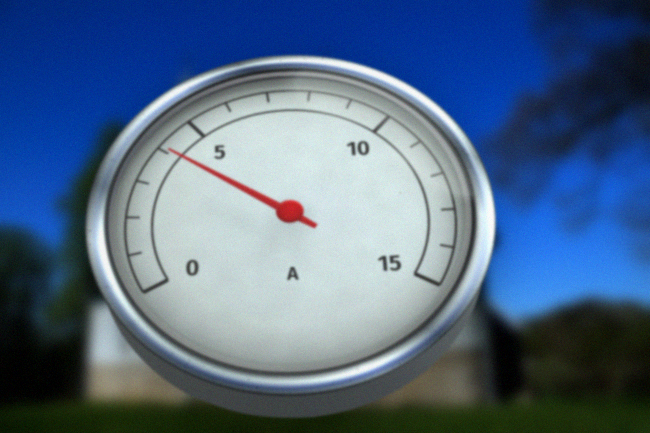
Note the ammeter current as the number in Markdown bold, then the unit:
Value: **4** A
